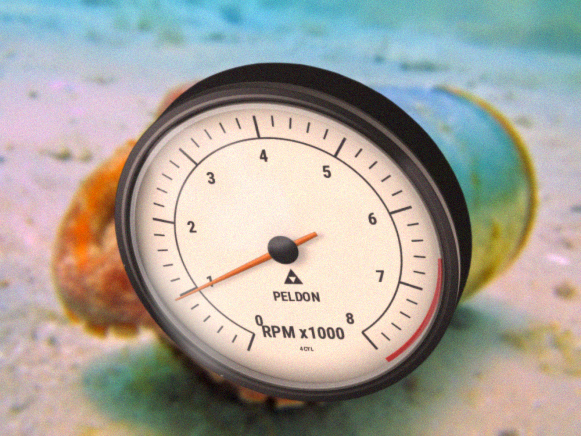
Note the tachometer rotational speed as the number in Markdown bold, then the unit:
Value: **1000** rpm
